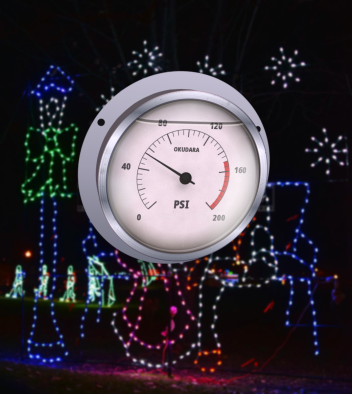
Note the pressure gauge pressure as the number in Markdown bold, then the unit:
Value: **55** psi
